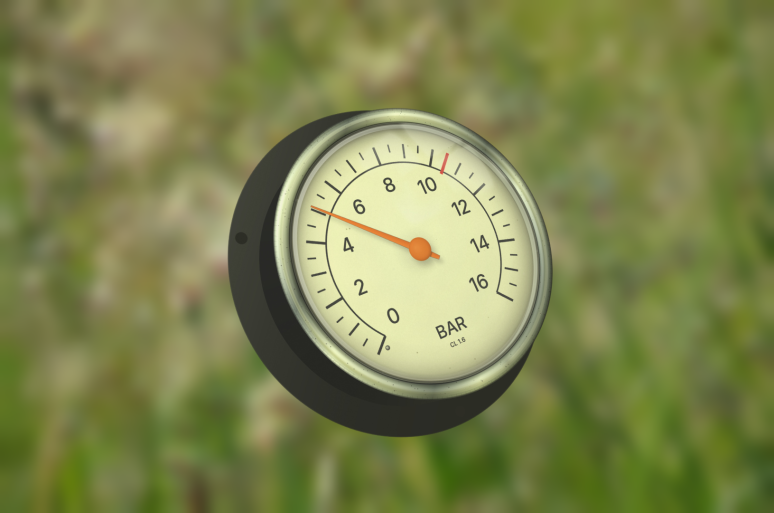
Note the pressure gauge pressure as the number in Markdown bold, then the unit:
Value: **5** bar
